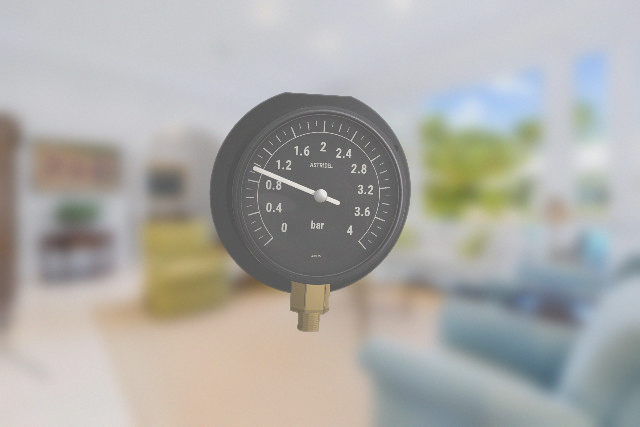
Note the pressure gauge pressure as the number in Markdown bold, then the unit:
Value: **0.95** bar
